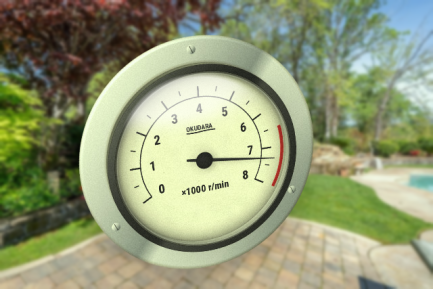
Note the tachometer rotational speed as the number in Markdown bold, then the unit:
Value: **7250** rpm
